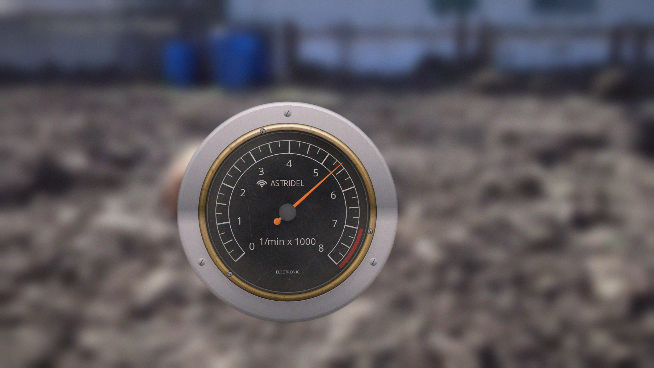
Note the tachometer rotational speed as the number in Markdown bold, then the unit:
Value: **5375** rpm
